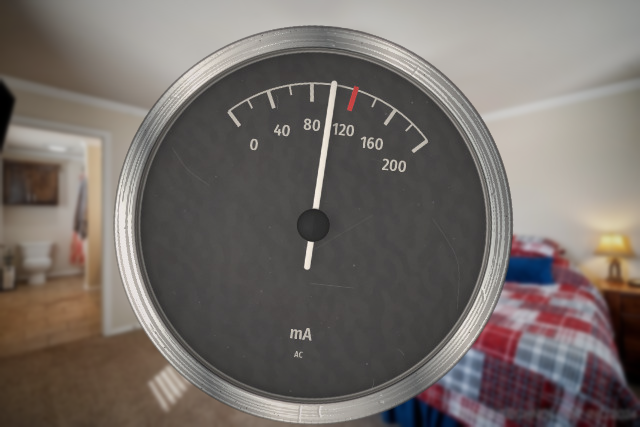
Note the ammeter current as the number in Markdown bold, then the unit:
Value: **100** mA
